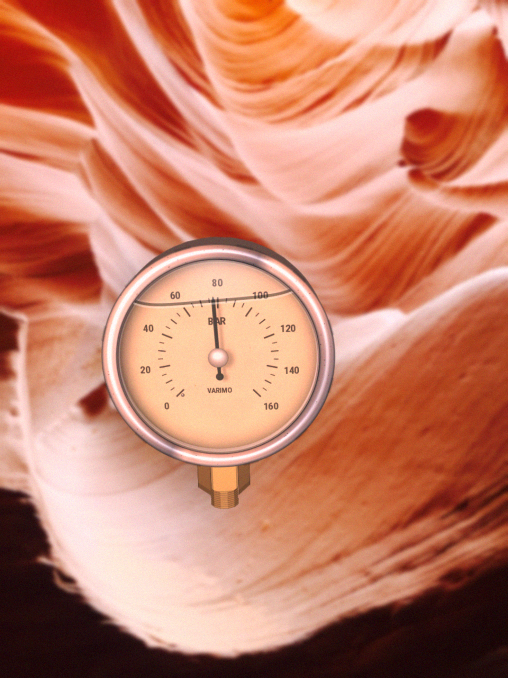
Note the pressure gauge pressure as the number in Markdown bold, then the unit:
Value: **77.5** bar
